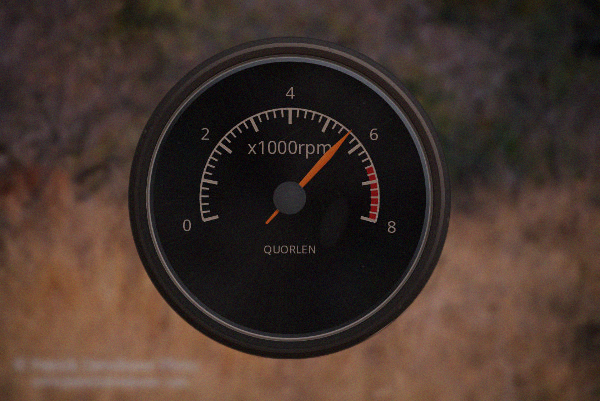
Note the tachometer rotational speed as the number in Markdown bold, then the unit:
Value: **5600** rpm
